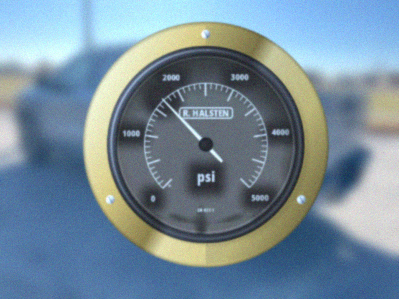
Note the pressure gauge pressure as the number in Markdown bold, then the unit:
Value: **1700** psi
